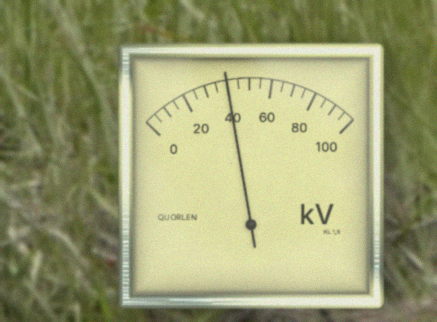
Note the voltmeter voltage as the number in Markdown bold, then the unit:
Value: **40** kV
